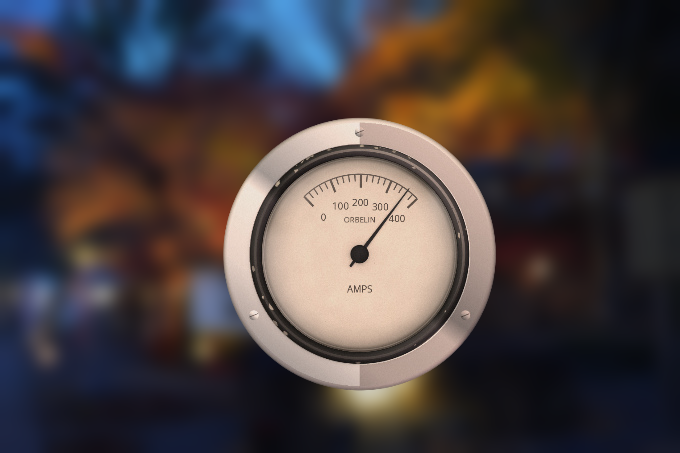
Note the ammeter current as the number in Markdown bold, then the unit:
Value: **360** A
